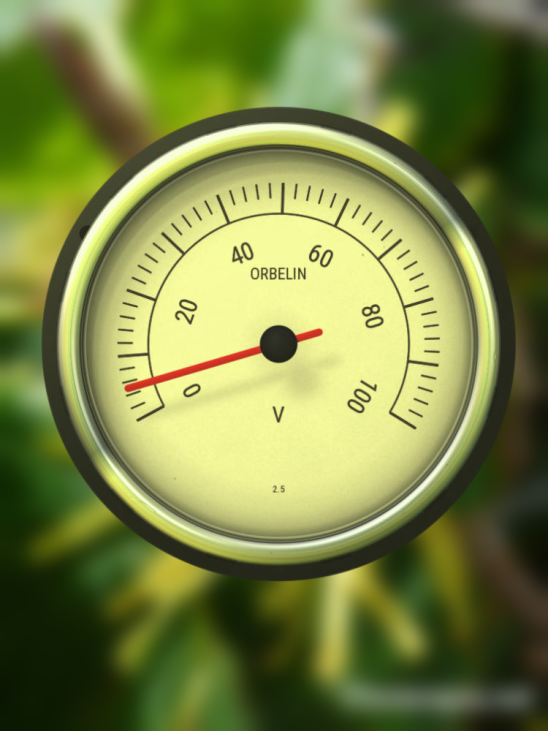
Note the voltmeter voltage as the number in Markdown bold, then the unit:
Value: **5** V
